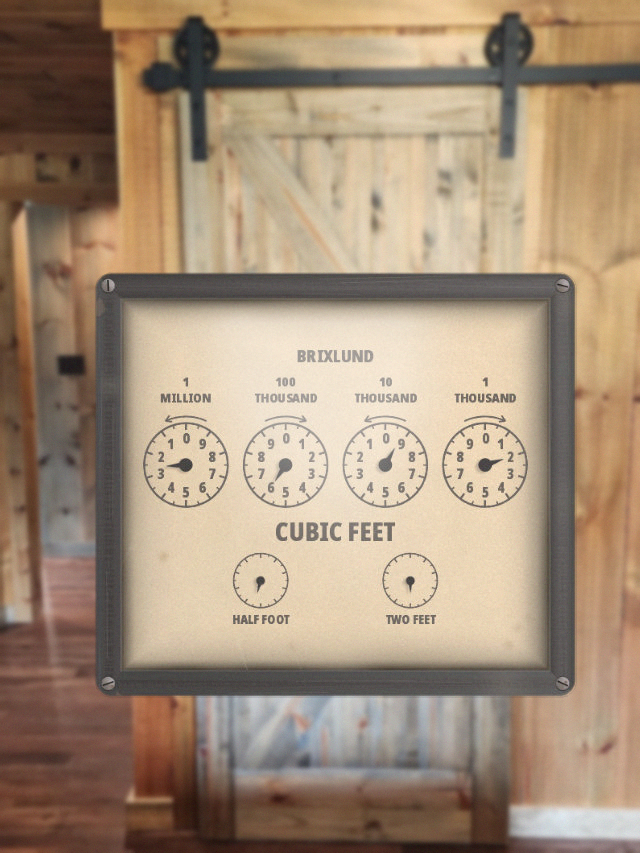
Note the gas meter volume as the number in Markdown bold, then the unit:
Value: **259200** ft³
